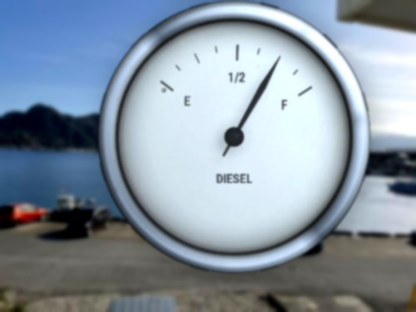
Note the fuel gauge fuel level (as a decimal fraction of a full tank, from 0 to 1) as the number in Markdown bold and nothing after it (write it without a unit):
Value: **0.75**
